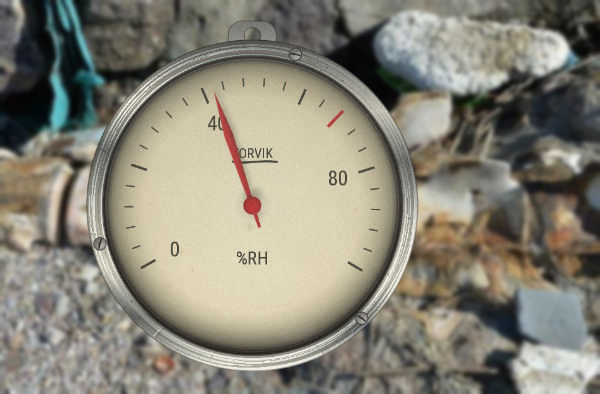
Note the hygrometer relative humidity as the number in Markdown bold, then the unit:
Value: **42** %
